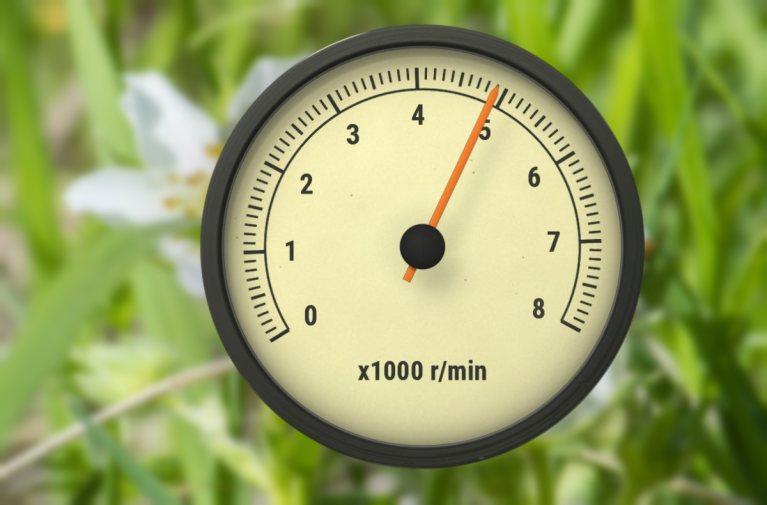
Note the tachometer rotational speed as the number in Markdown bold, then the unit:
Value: **4900** rpm
